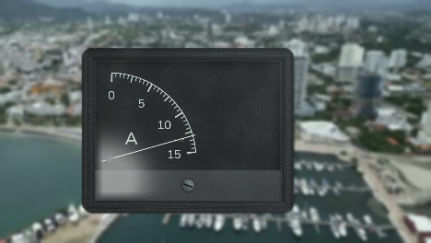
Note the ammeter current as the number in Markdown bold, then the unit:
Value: **13** A
